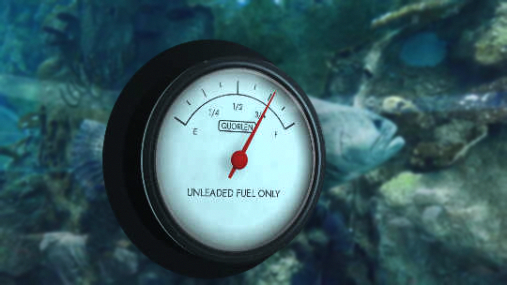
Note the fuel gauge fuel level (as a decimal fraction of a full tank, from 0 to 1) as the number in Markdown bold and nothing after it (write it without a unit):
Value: **0.75**
